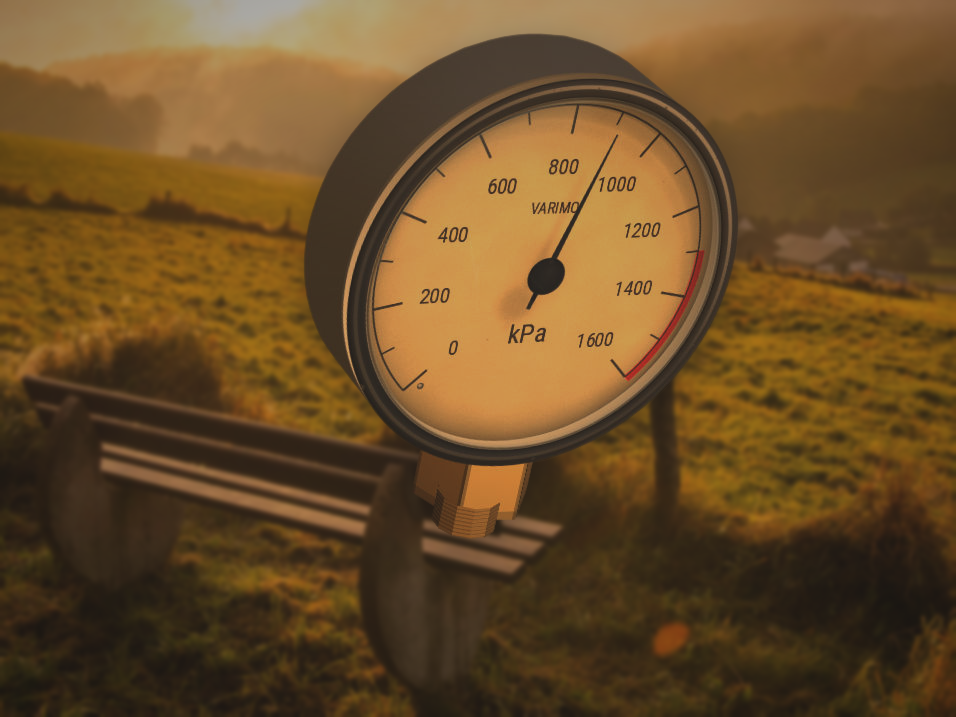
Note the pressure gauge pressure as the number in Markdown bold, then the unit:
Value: **900** kPa
